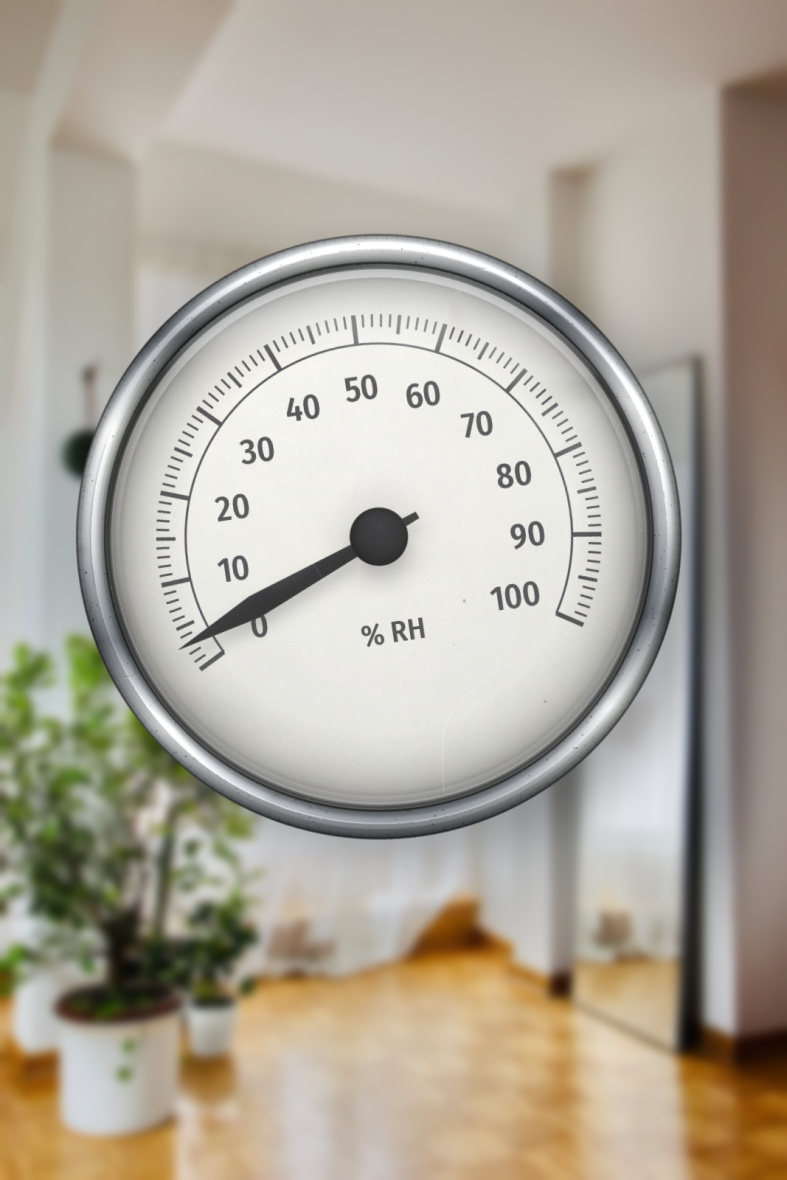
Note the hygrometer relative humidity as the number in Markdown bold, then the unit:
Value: **3** %
